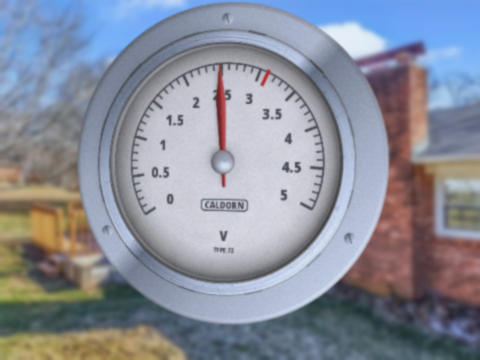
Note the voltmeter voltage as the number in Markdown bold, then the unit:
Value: **2.5** V
